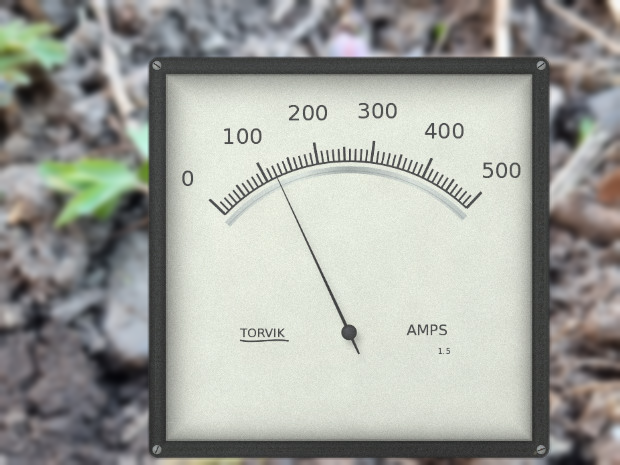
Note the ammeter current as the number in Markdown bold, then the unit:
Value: **120** A
